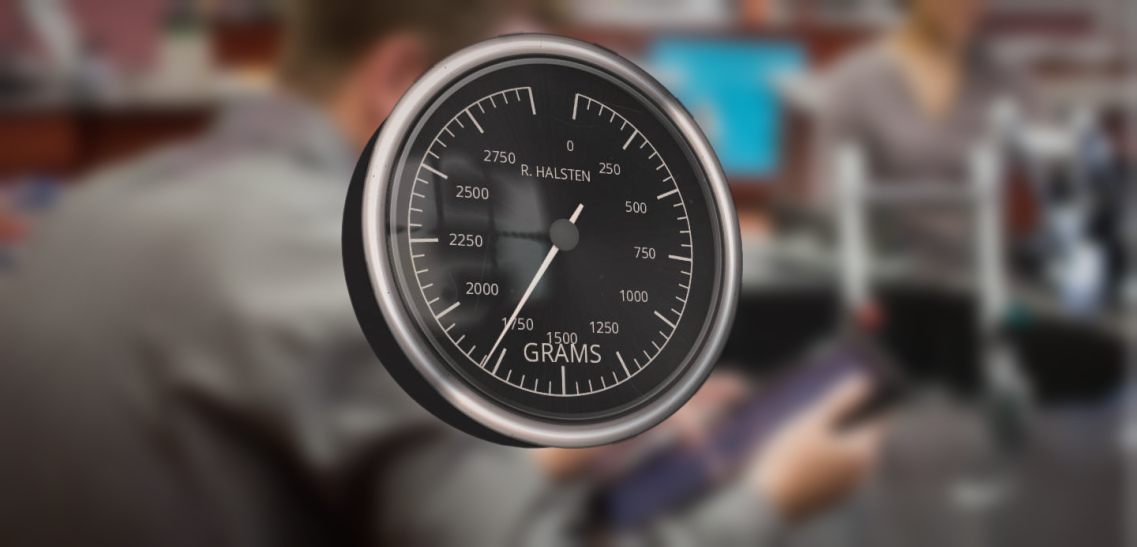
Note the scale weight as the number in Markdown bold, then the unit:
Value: **1800** g
